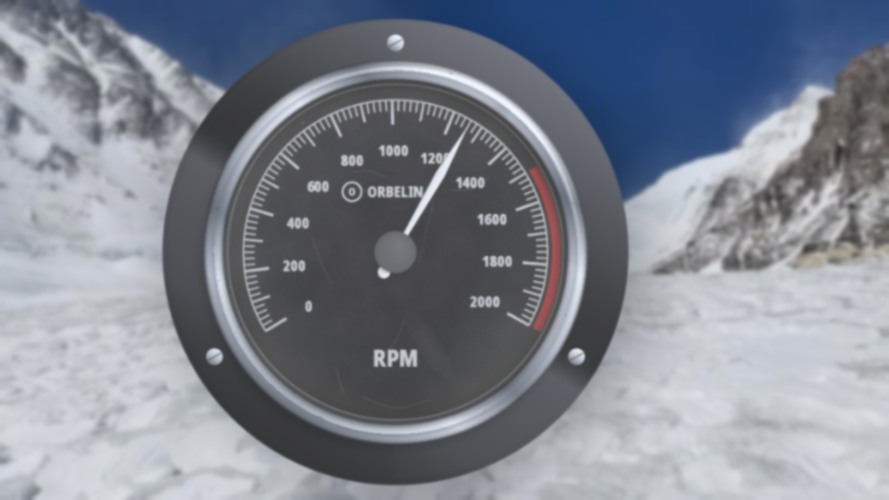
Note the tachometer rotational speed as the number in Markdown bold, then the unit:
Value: **1260** rpm
